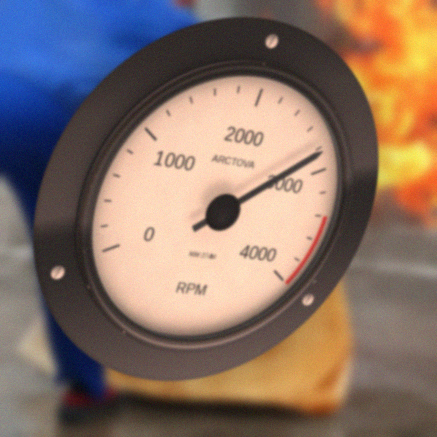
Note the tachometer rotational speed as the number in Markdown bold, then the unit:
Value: **2800** rpm
